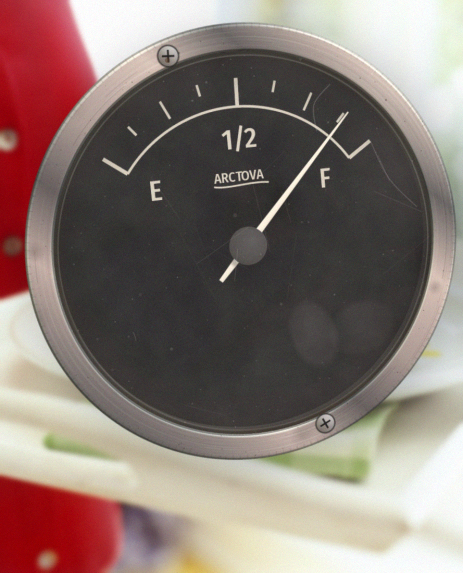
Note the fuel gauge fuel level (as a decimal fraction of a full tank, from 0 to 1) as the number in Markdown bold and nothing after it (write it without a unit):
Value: **0.875**
